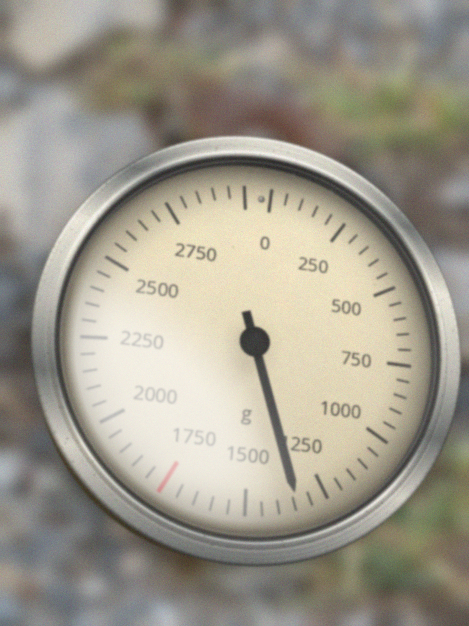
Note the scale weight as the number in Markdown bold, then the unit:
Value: **1350** g
